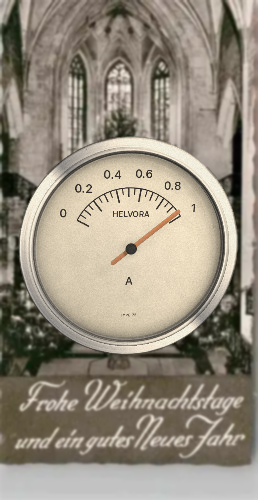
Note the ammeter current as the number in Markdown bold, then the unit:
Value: **0.95** A
